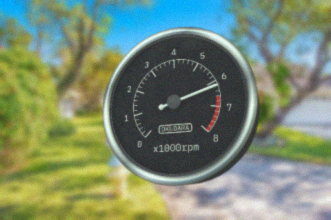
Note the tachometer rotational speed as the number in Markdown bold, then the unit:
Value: **6200** rpm
